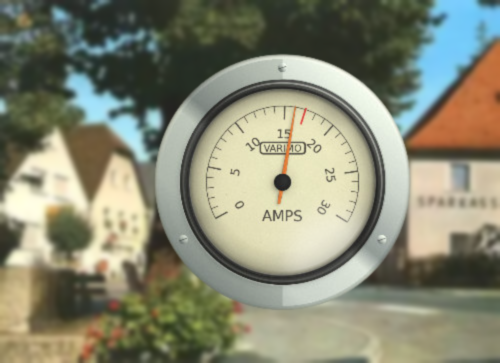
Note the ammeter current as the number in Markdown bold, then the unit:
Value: **16** A
